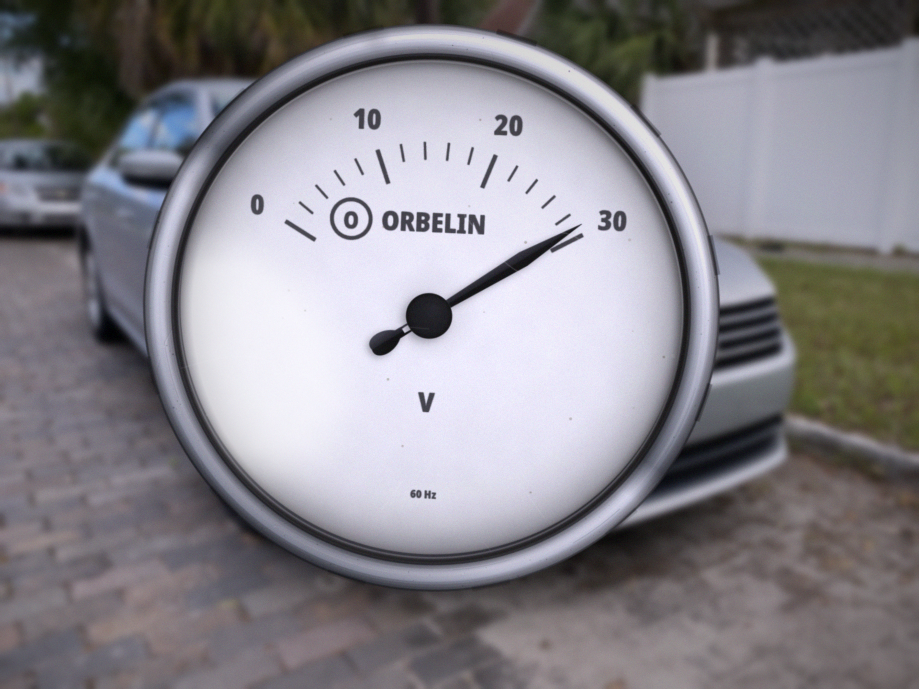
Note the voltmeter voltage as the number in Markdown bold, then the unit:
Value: **29** V
